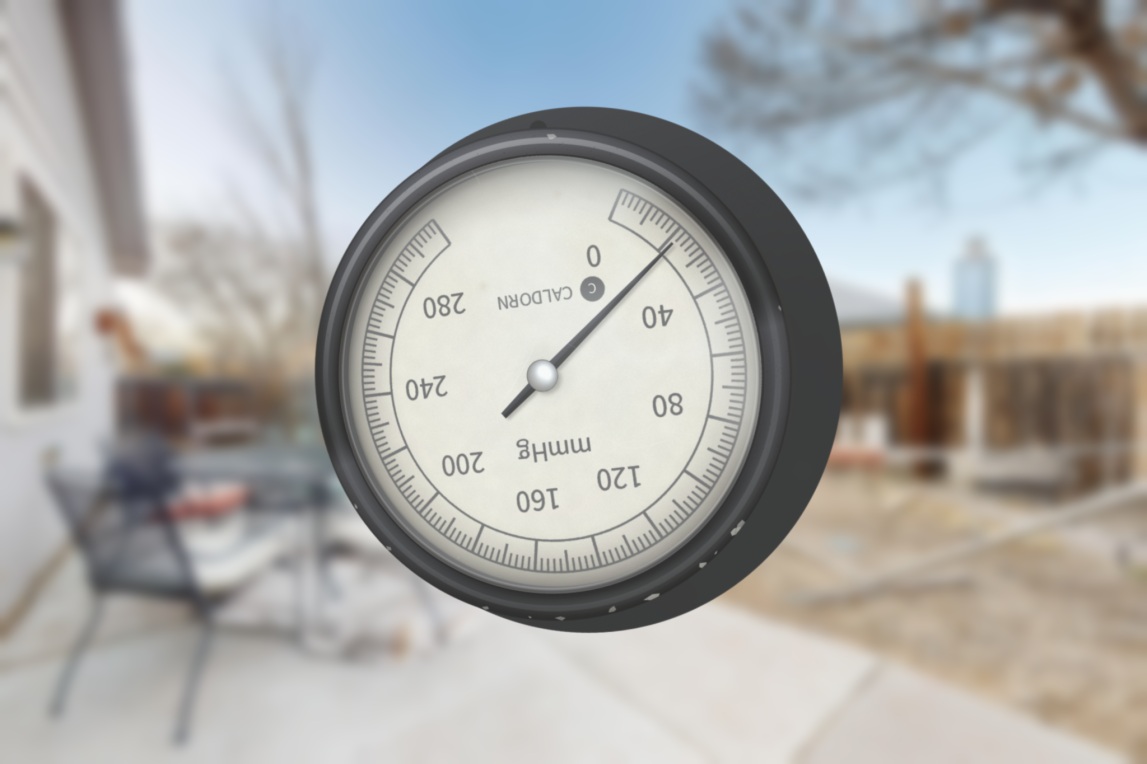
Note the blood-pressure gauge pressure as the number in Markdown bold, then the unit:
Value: **22** mmHg
